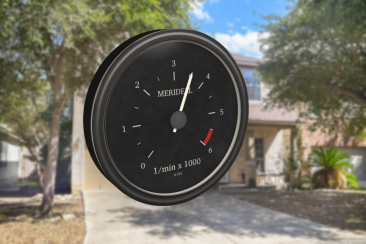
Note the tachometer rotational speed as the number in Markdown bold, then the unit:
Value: **3500** rpm
